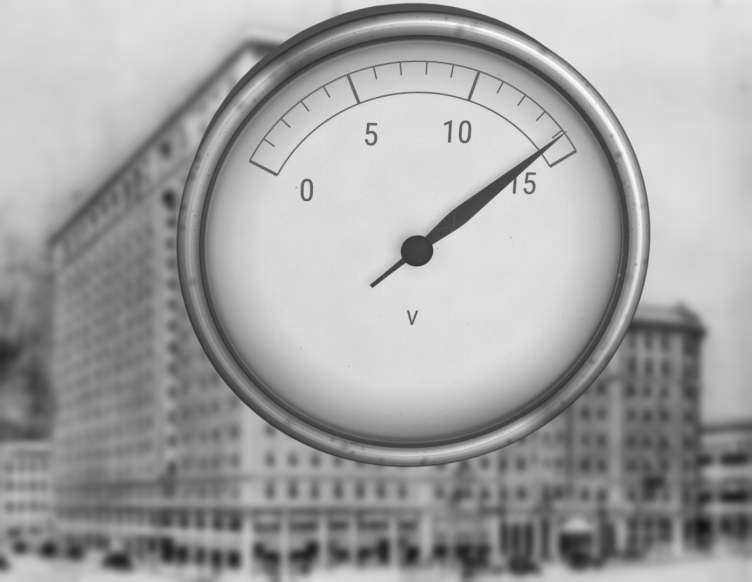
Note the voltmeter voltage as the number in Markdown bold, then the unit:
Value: **14** V
